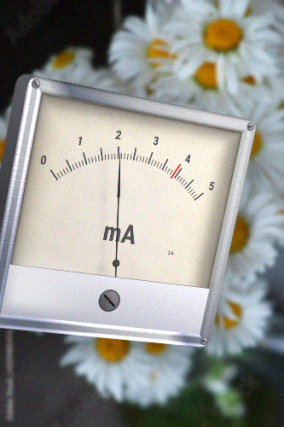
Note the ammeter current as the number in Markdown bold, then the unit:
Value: **2** mA
